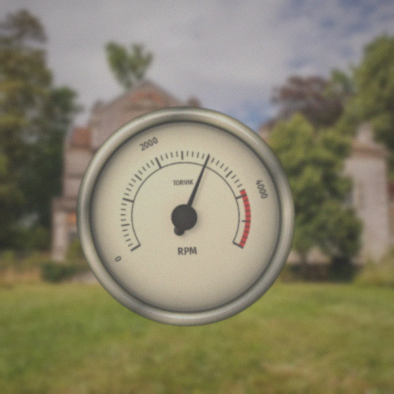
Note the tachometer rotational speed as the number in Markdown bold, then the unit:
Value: **3000** rpm
